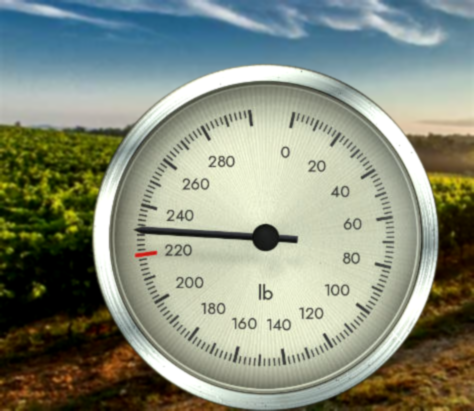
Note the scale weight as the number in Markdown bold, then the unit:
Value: **230** lb
